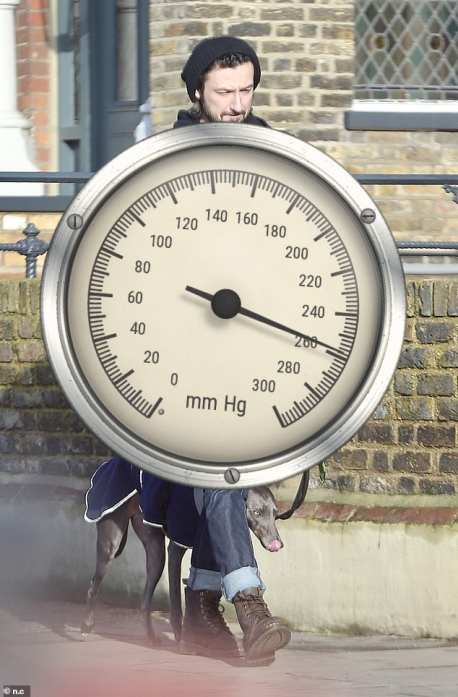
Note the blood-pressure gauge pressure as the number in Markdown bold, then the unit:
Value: **258** mmHg
